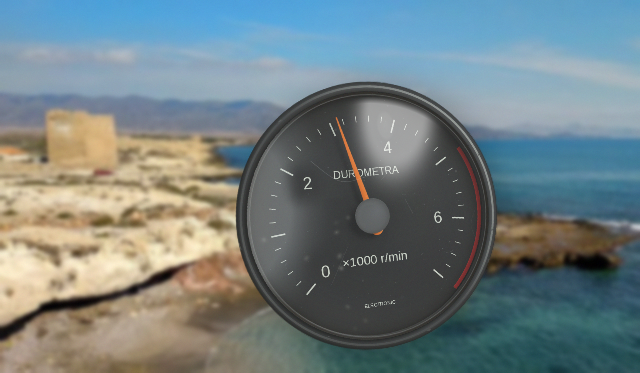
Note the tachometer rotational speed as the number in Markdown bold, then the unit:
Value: **3100** rpm
